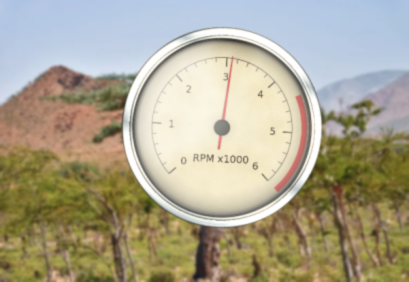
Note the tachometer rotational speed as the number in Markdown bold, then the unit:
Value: **3100** rpm
